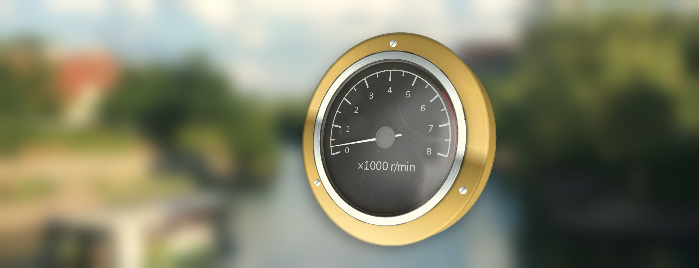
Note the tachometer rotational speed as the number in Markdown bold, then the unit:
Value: **250** rpm
